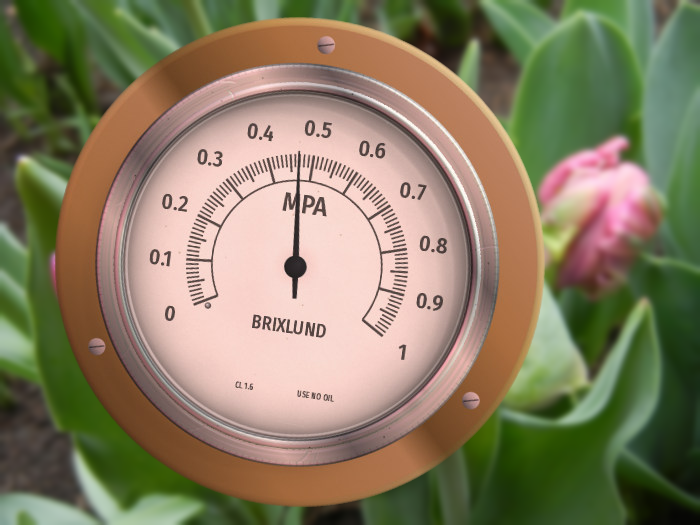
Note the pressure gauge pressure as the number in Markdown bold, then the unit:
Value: **0.47** MPa
